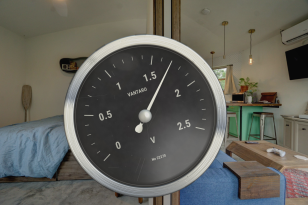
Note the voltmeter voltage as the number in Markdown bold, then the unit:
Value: **1.7** V
